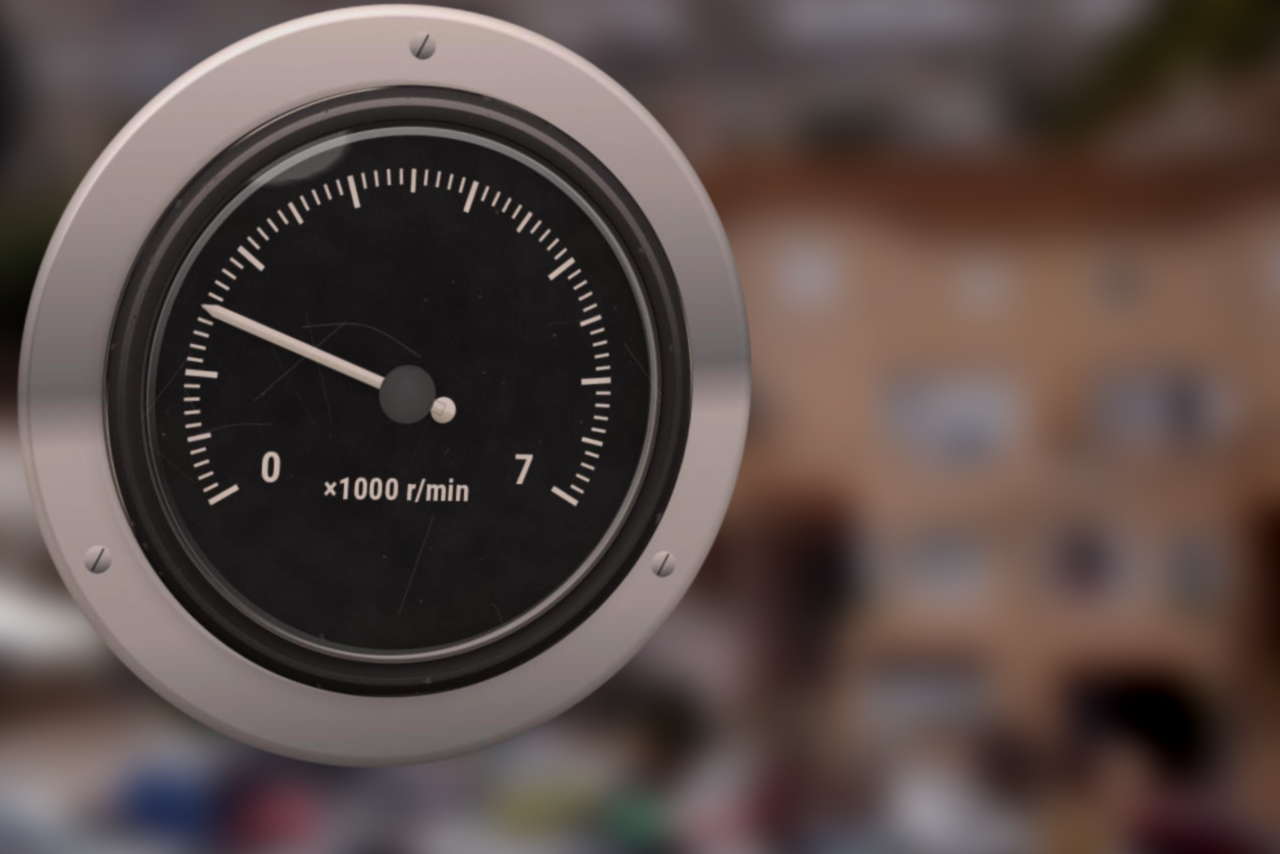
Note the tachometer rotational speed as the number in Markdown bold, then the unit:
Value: **1500** rpm
